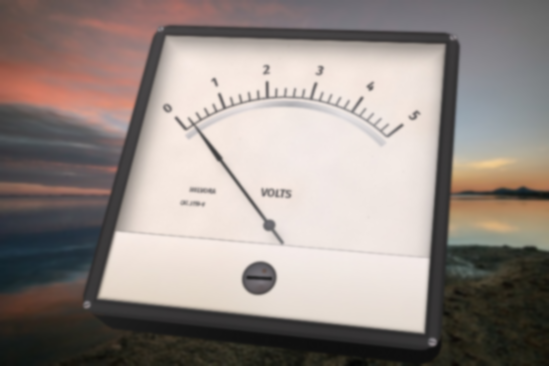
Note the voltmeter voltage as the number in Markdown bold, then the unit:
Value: **0.2** V
